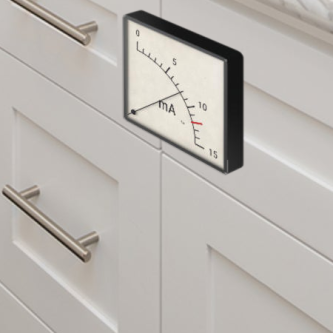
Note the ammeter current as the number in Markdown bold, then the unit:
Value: **8** mA
